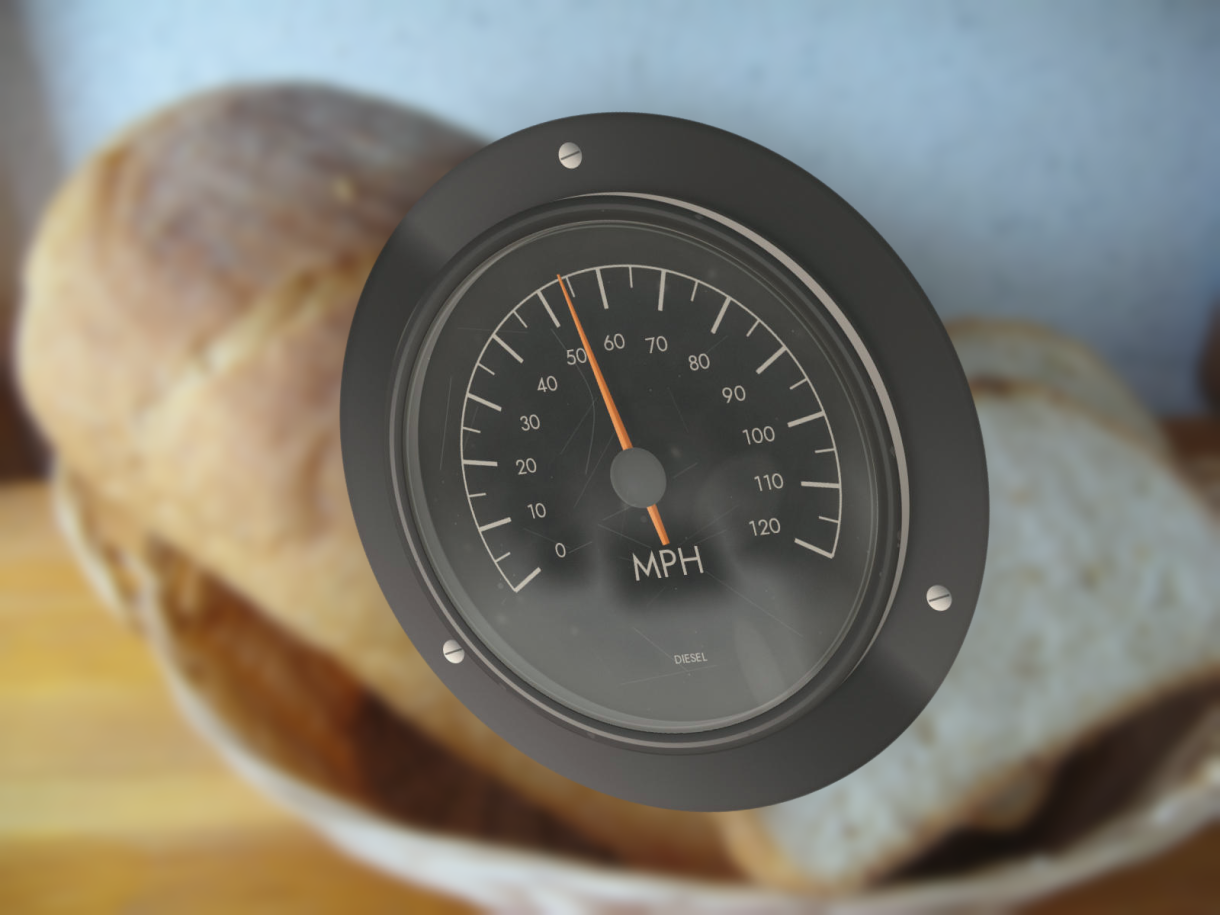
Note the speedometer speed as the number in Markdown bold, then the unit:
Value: **55** mph
